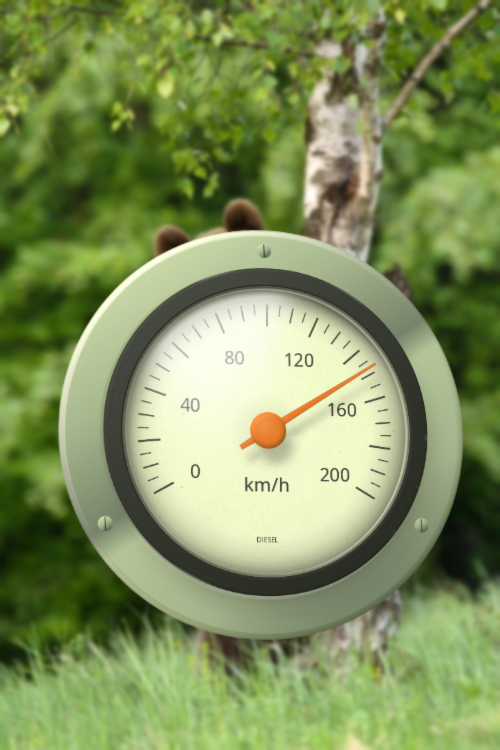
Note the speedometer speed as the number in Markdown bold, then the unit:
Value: **147.5** km/h
